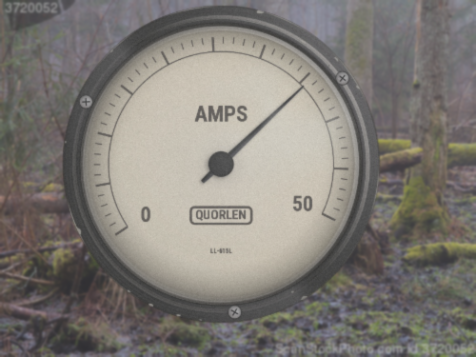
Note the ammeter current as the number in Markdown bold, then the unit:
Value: **35.5** A
